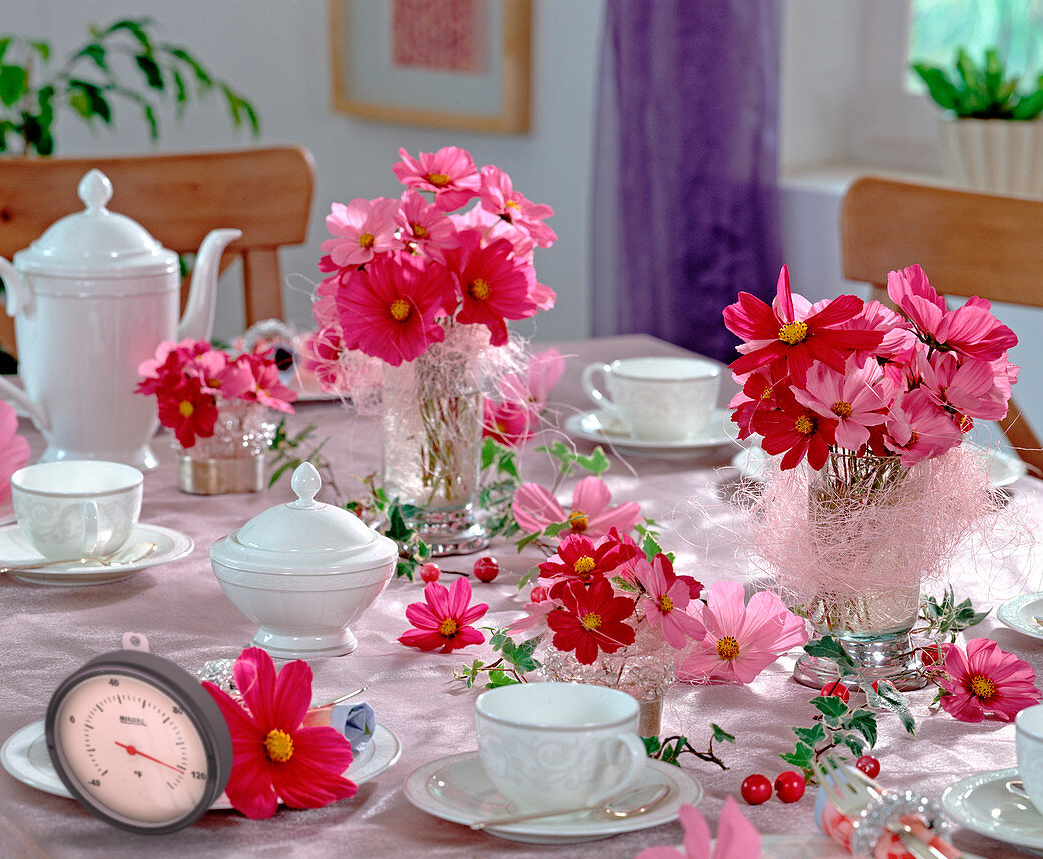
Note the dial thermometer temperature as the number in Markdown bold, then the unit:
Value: **120** °F
